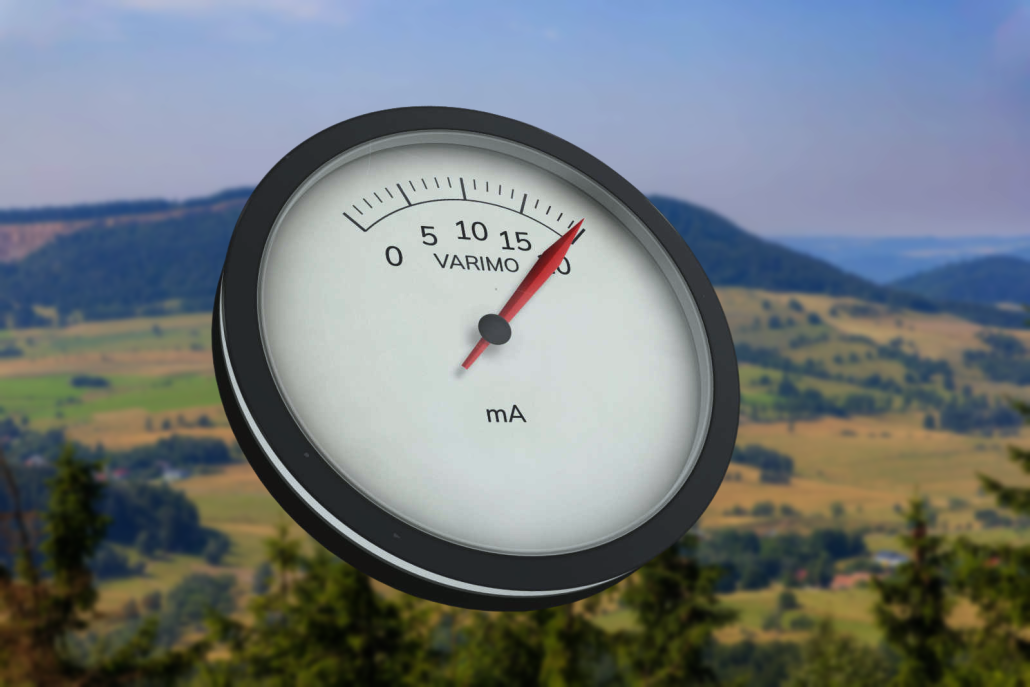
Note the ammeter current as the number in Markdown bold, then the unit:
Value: **19.5** mA
